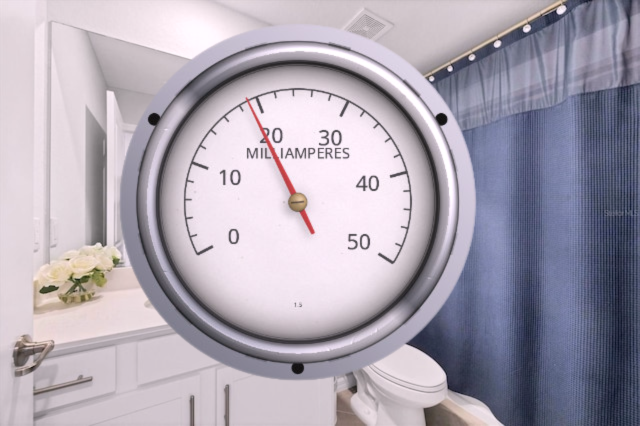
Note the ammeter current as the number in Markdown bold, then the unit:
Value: **19** mA
